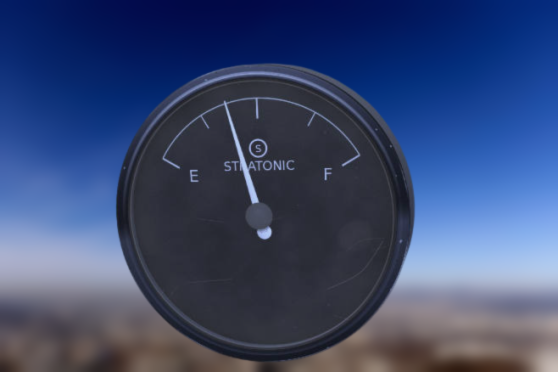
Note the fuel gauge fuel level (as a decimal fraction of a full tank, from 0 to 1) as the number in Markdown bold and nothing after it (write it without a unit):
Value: **0.375**
